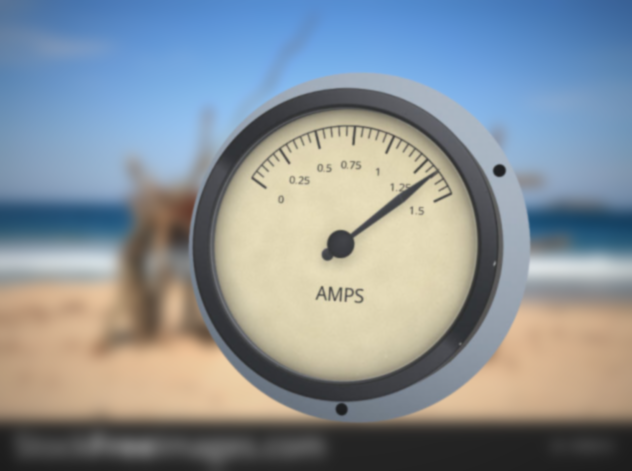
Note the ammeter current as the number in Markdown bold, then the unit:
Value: **1.35** A
